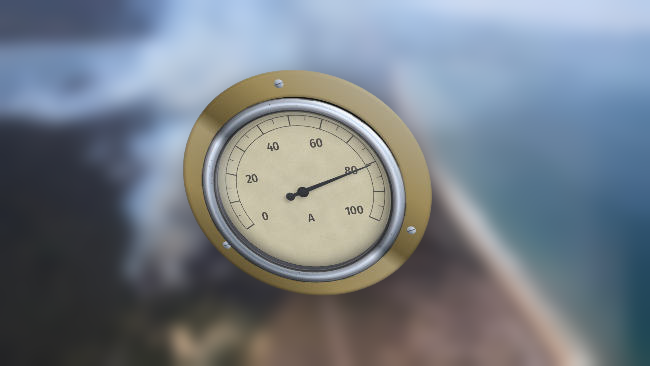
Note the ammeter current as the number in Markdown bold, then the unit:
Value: **80** A
